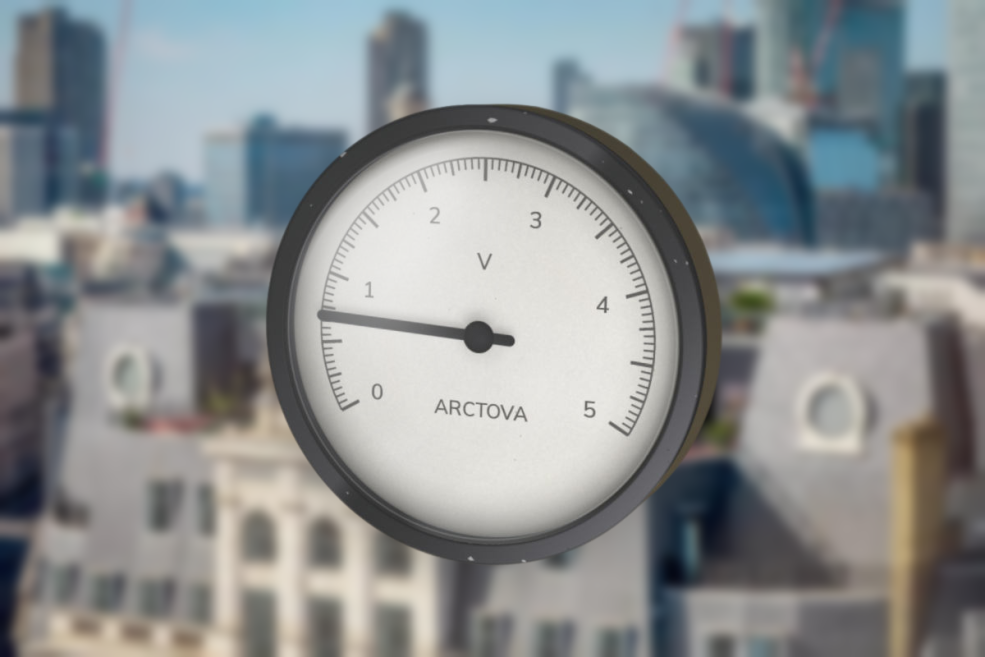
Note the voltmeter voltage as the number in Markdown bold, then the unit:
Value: **0.7** V
